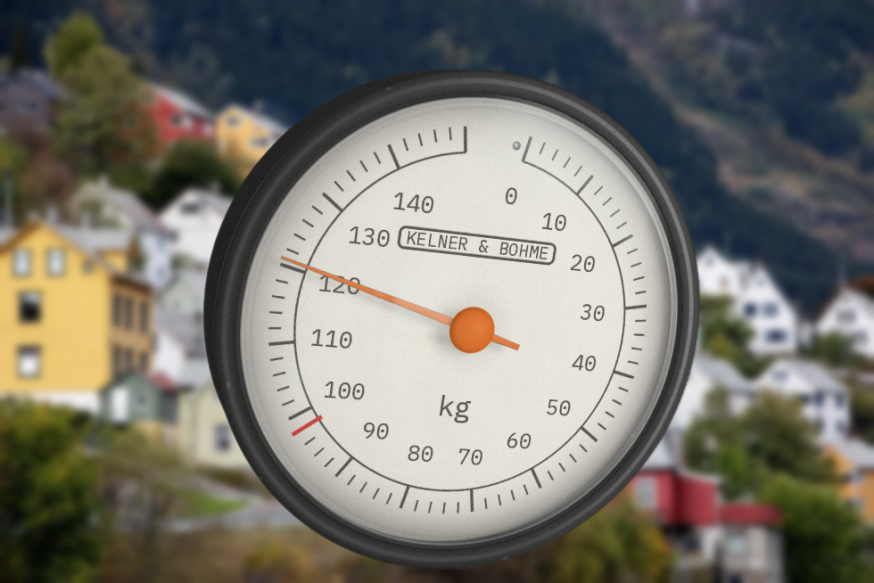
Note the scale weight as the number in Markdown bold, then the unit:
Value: **121** kg
